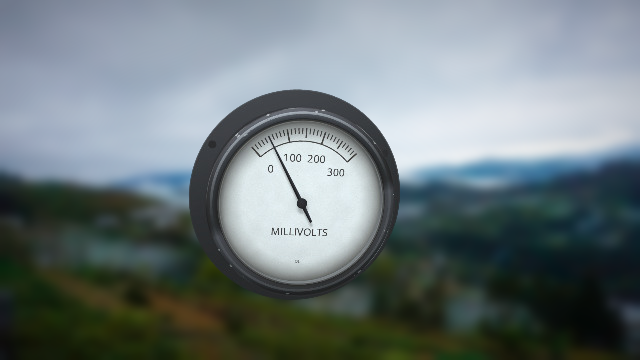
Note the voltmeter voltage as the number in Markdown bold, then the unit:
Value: **50** mV
